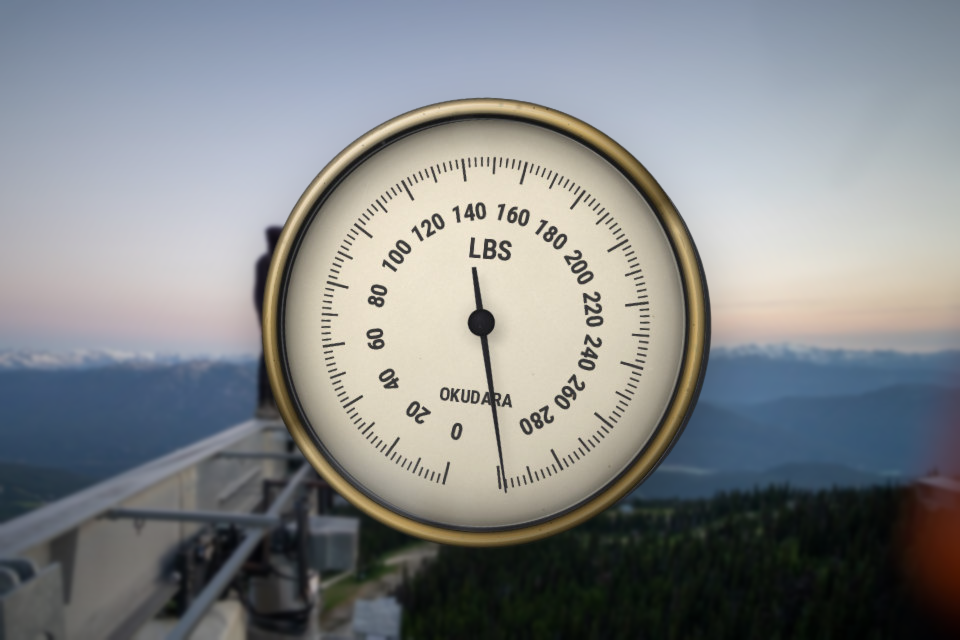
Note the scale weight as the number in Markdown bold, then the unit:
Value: **298** lb
